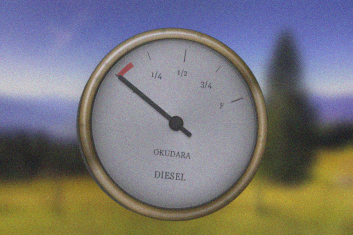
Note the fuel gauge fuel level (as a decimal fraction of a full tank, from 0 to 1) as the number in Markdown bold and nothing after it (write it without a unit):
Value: **0**
